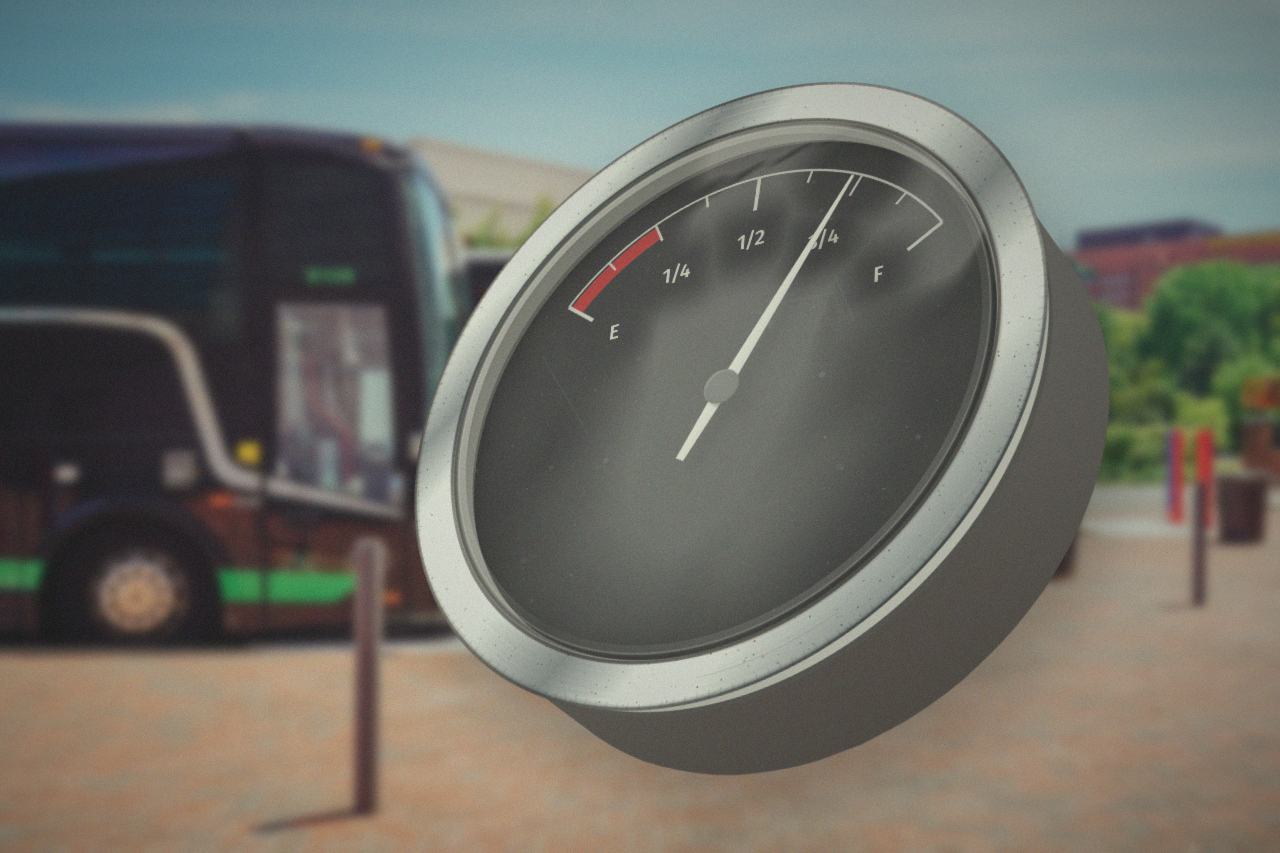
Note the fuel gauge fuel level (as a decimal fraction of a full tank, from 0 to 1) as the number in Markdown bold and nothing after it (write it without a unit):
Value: **0.75**
